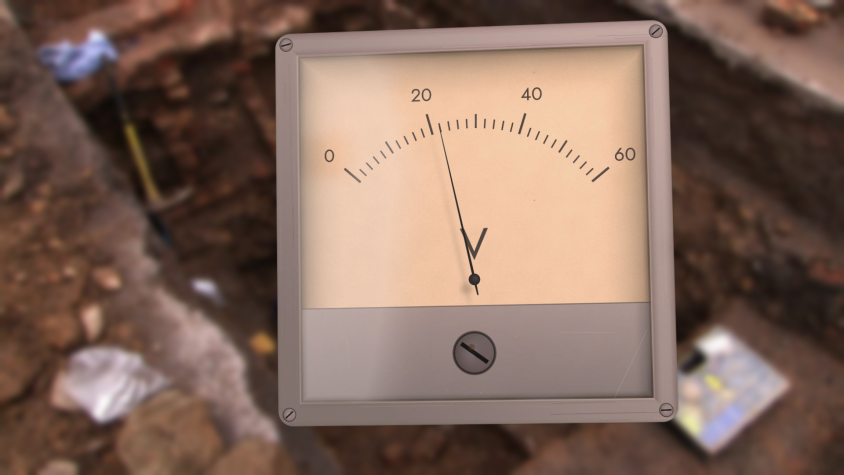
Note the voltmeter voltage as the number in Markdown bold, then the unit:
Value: **22** V
